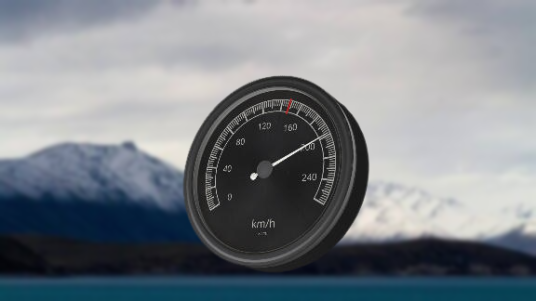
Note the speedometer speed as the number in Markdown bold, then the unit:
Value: **200** km/h
